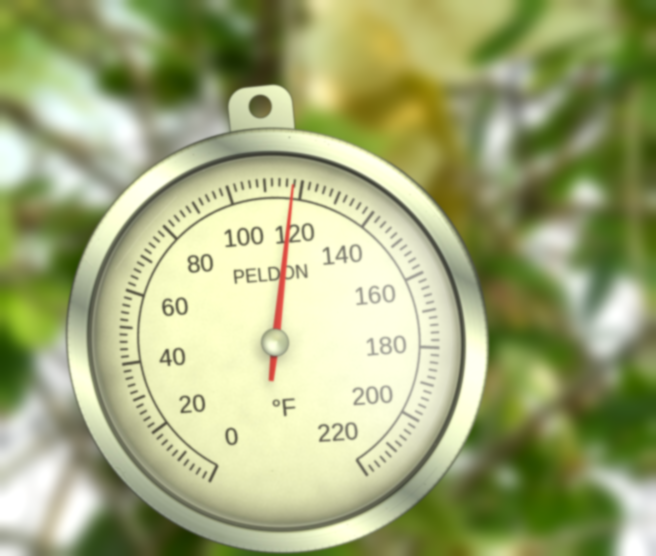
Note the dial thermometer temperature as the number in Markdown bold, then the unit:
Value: **118** °F
